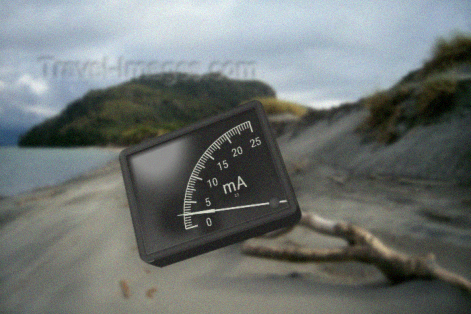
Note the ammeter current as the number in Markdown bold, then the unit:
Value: **2.5** mA
